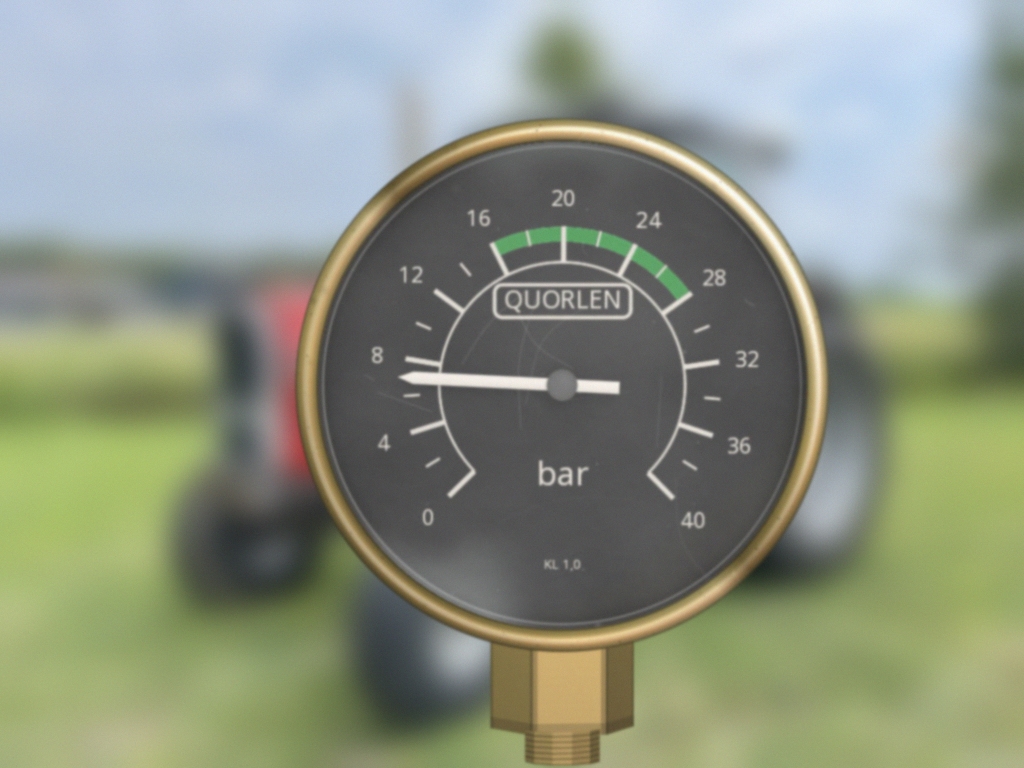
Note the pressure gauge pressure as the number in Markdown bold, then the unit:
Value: **7** bar
